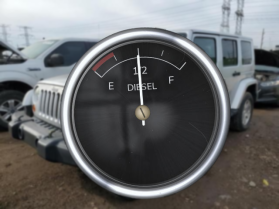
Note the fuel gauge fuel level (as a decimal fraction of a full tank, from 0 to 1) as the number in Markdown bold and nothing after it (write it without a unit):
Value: **0.5**
